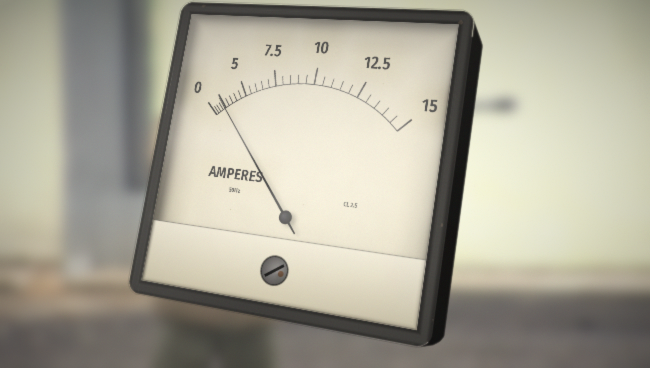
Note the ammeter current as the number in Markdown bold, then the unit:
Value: **2.5** A
